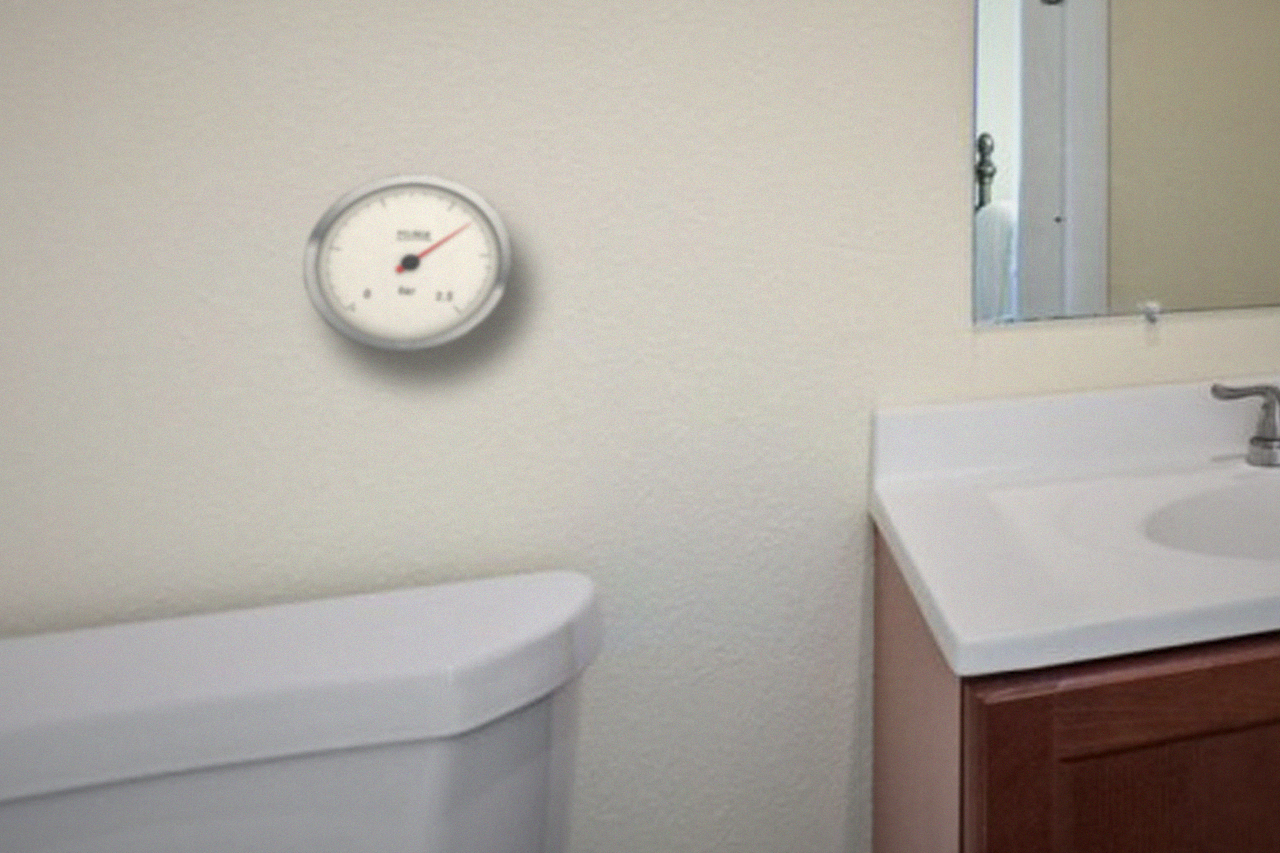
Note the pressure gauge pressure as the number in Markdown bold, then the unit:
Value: **1.7** bar
